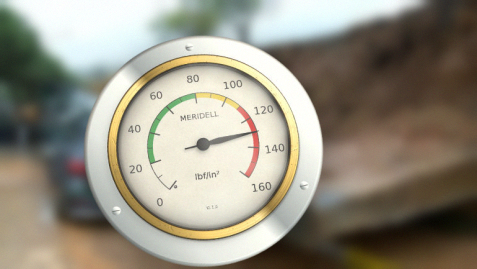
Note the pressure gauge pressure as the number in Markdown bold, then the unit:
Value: **130** psi
